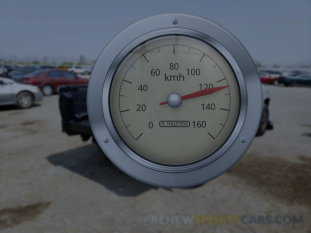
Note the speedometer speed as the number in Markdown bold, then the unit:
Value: **125** km/h
